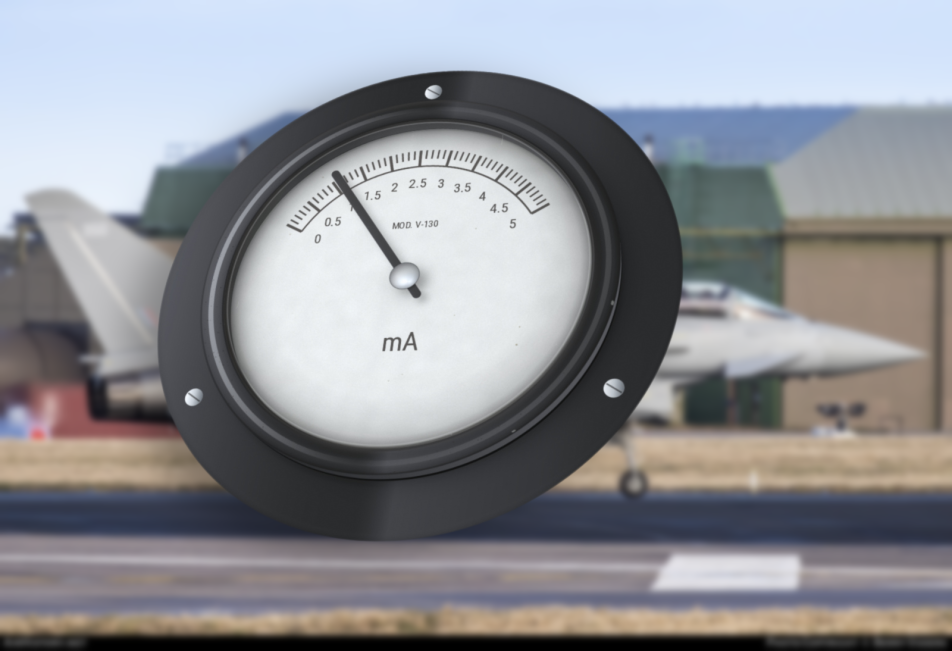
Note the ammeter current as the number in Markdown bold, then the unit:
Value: **1.1** mA
